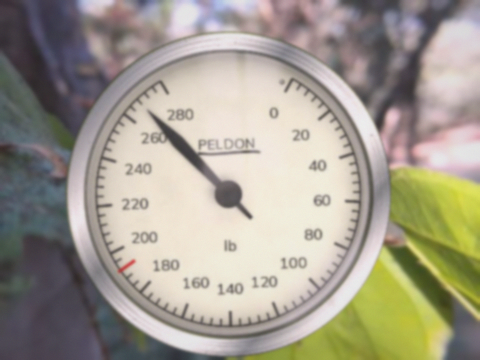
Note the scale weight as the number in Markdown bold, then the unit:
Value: **268** lb
